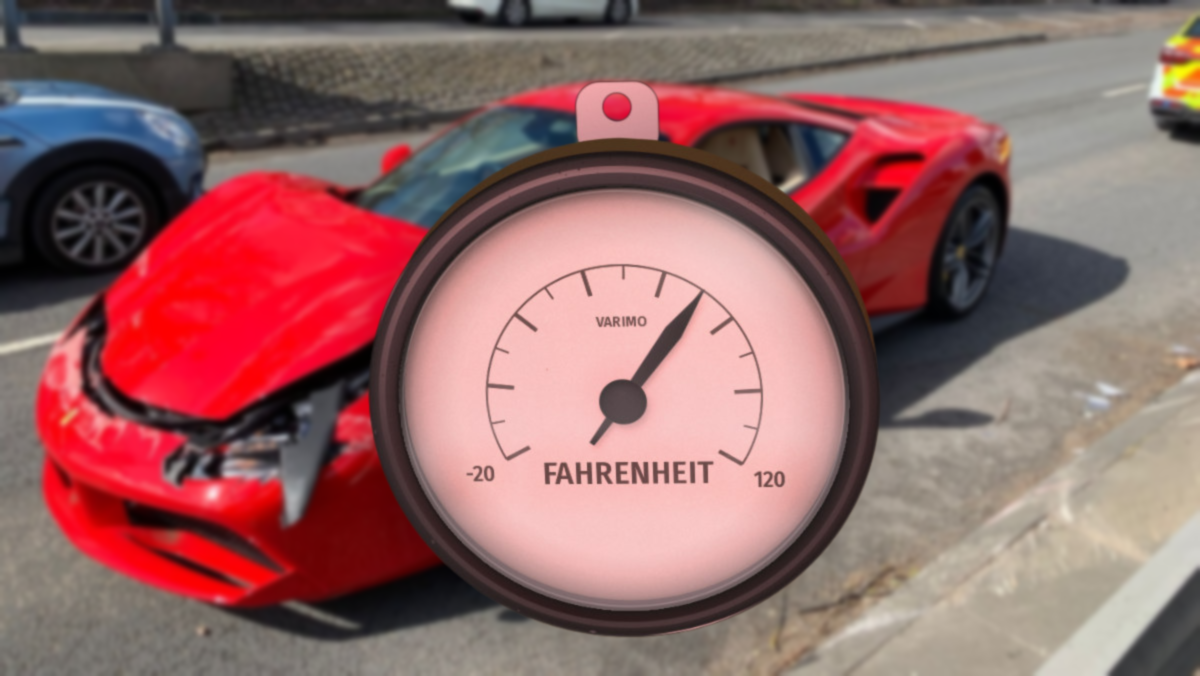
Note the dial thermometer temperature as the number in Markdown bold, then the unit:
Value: **70** °F
